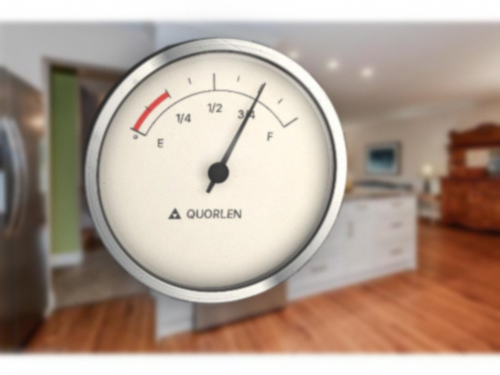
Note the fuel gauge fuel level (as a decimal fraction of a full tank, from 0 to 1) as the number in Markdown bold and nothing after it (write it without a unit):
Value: **0.75**
